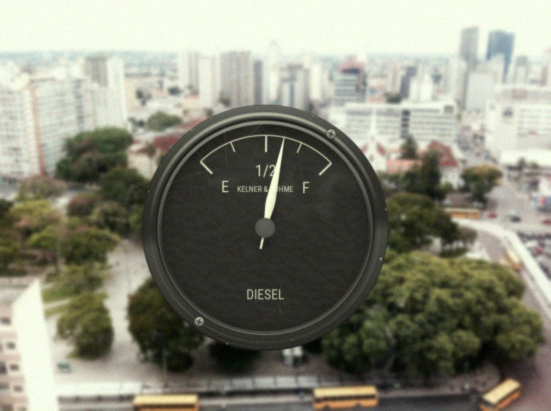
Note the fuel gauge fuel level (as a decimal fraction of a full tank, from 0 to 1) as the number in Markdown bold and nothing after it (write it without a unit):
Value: **0.625**
